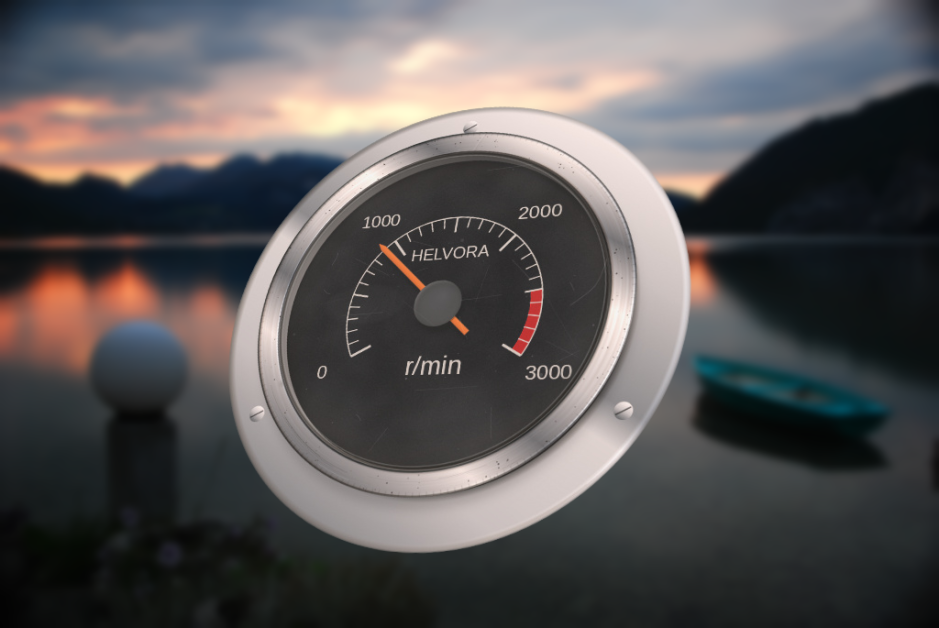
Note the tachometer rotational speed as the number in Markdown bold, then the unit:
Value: **900** rpm
